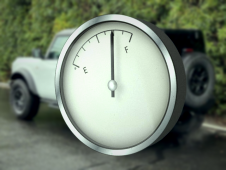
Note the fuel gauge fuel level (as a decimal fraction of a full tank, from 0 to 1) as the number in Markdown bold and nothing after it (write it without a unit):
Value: **0.75**
